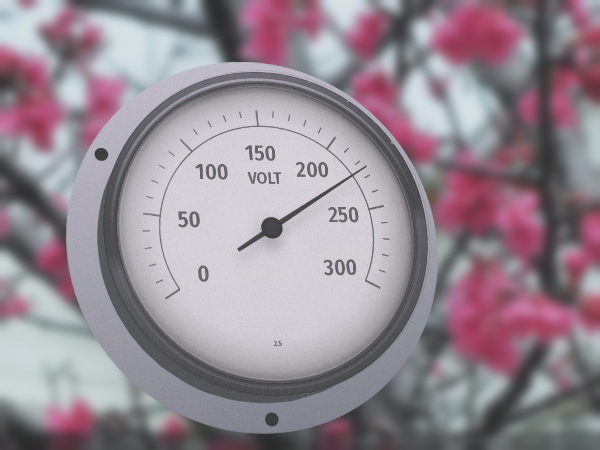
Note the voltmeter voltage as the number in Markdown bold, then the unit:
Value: **225** V
